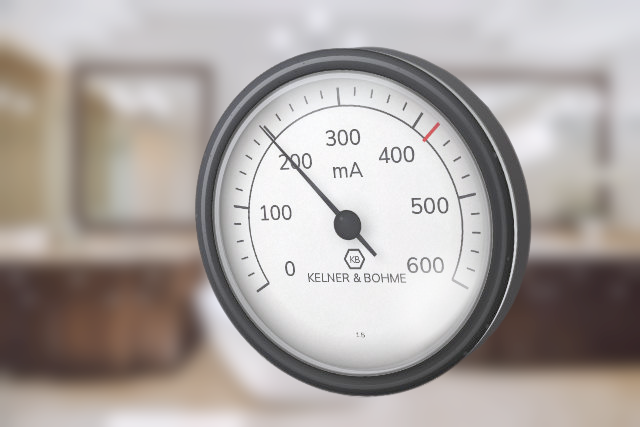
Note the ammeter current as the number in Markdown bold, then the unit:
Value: **200** mA
